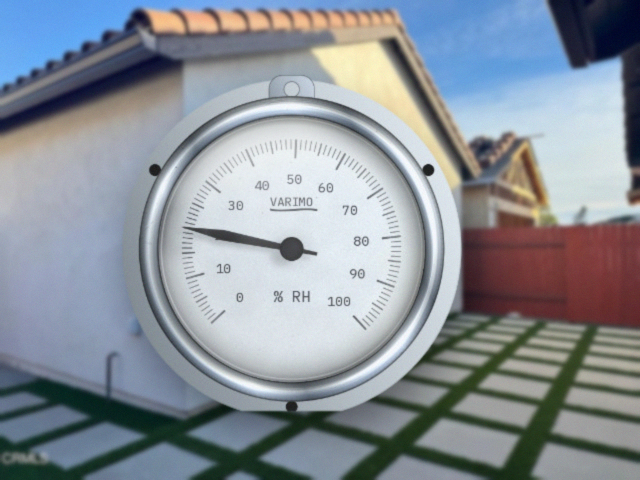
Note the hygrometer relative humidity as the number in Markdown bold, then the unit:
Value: **20** %
